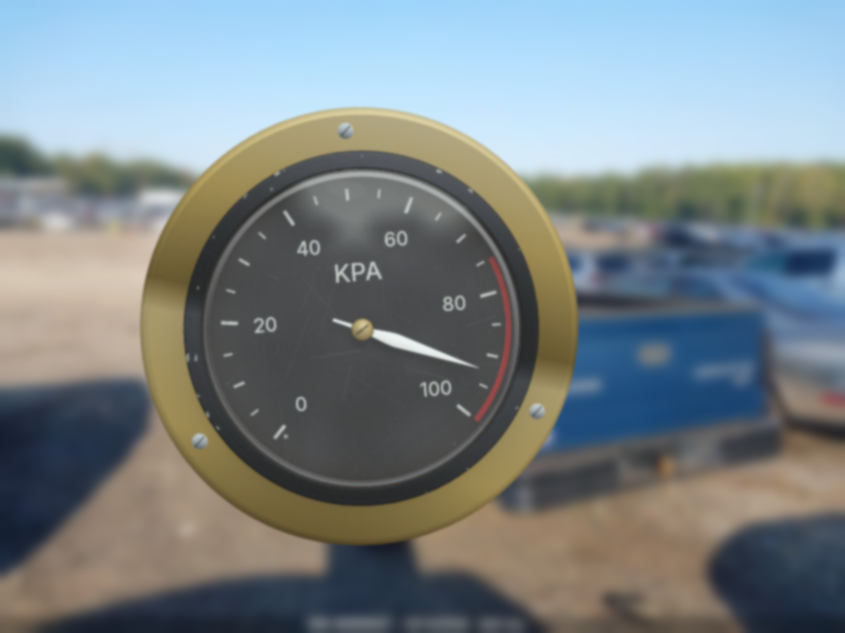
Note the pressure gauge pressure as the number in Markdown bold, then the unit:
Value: **92.5** kPa
